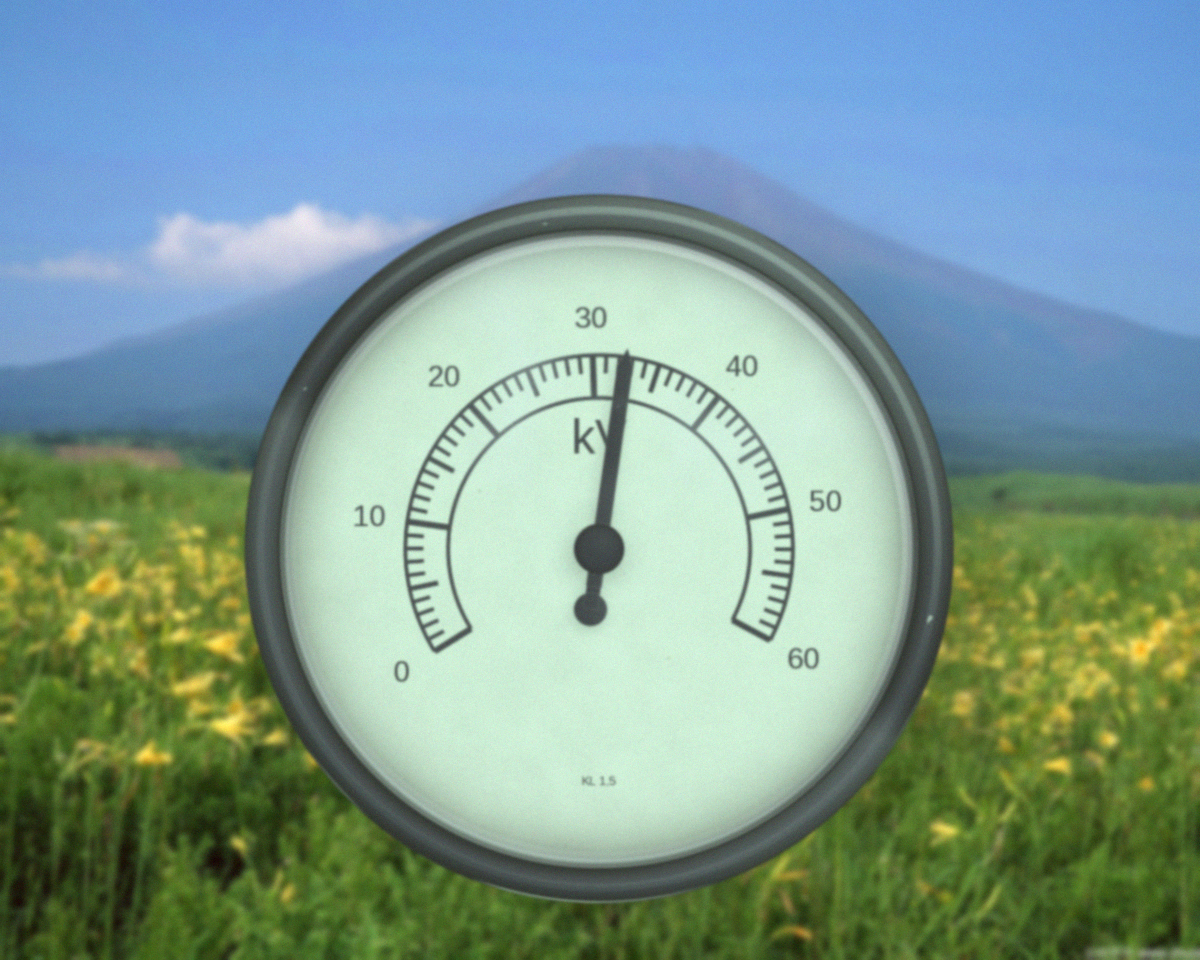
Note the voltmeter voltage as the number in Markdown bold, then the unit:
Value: **32.5** kV
